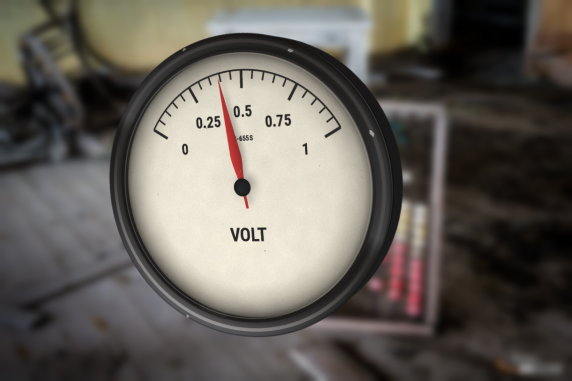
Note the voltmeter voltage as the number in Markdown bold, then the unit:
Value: **0.4** V
